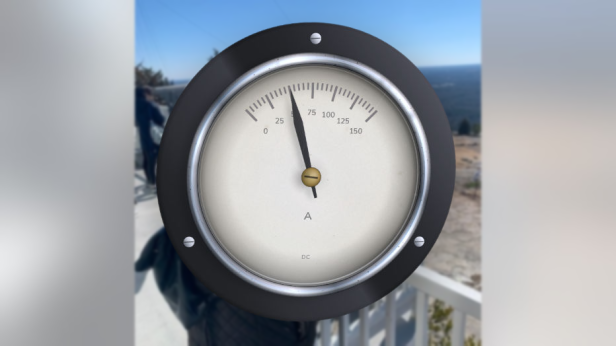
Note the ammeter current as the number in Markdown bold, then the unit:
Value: **50** A
